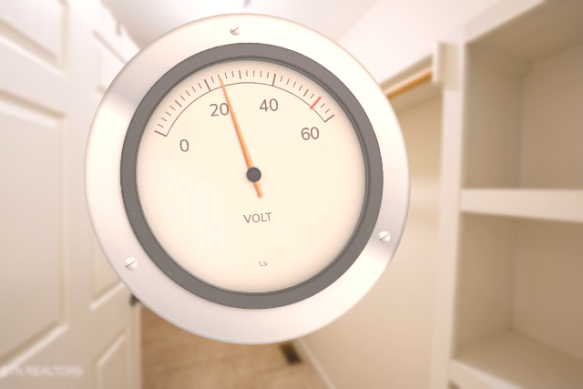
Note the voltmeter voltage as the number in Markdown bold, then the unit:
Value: **24** V
